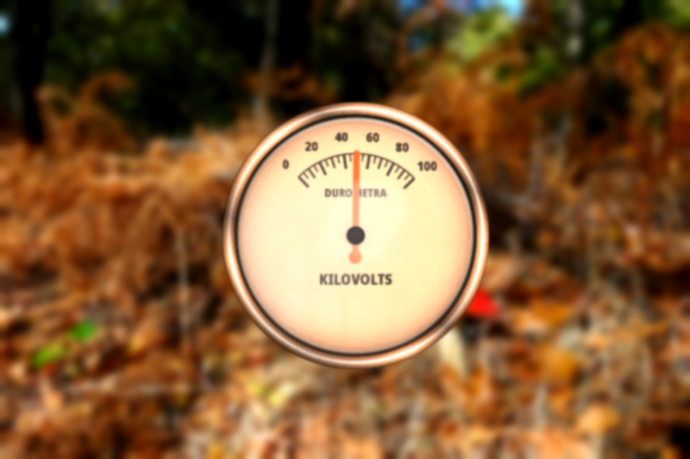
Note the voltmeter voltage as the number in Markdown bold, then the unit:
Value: **50** kV
